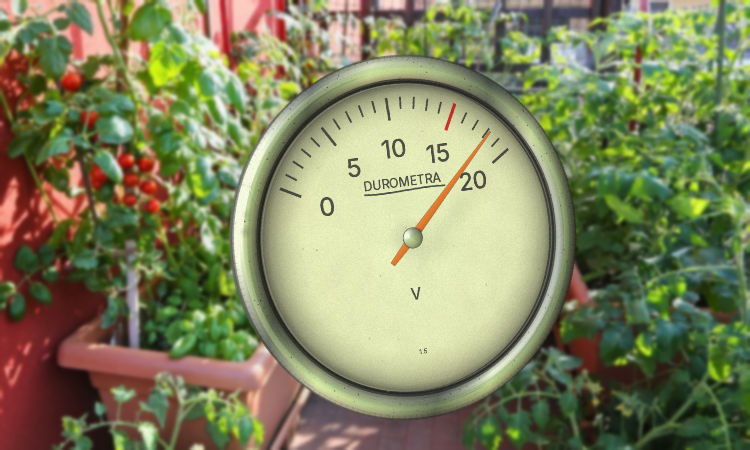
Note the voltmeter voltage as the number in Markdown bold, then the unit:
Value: **18** V
